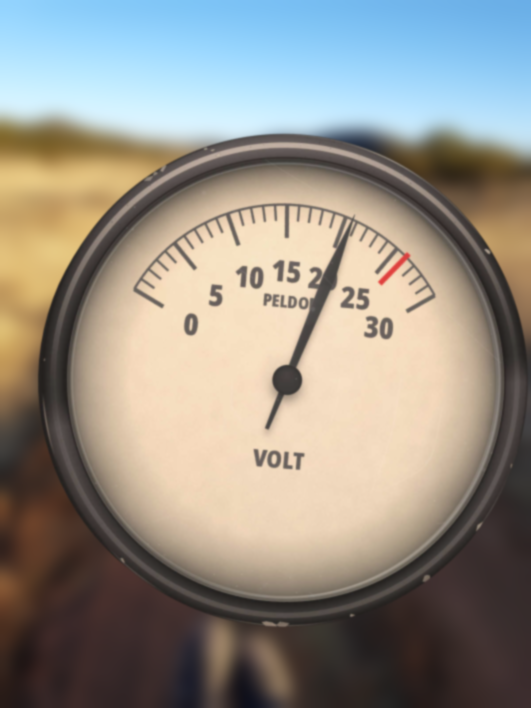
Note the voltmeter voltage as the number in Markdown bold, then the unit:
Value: **20.5** V
